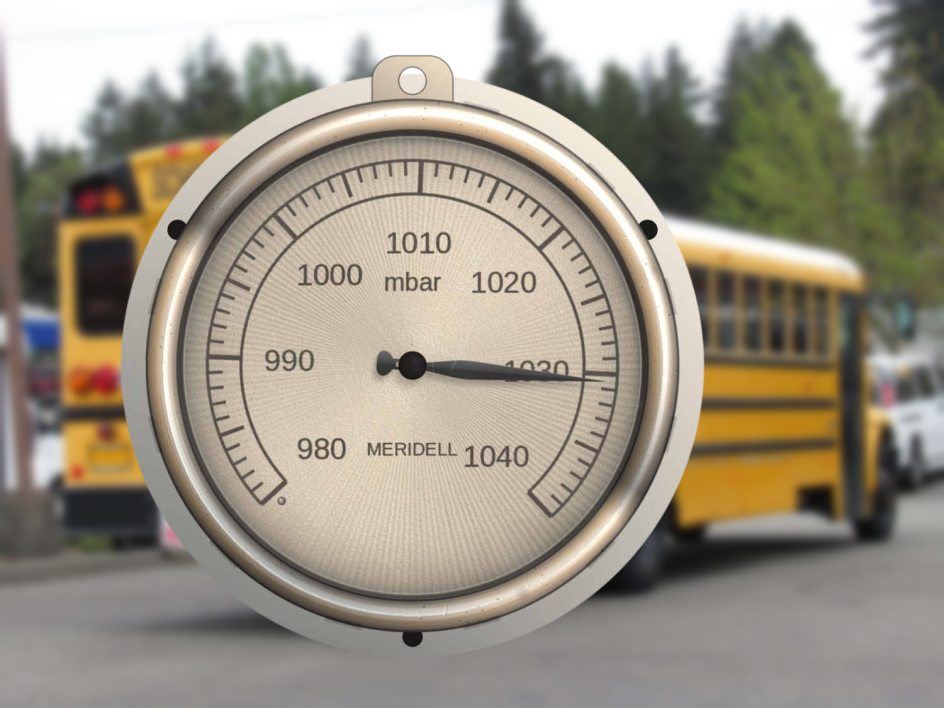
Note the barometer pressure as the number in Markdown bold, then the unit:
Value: **1030.5** mbar
